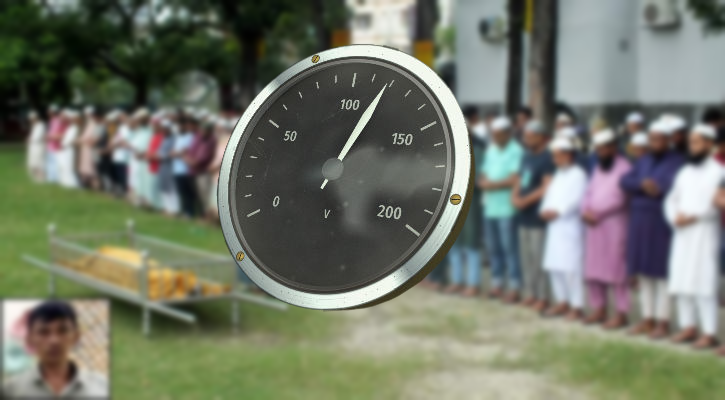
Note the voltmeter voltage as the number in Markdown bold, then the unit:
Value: **120** V
